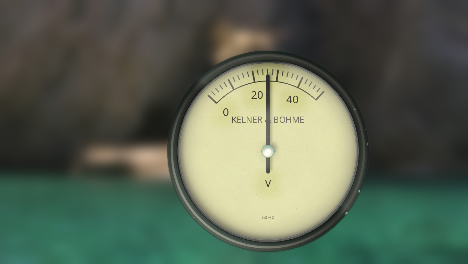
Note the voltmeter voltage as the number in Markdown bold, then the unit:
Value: **26** V
